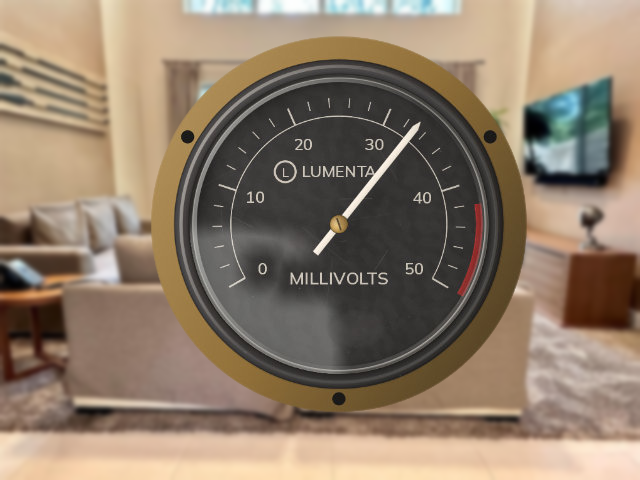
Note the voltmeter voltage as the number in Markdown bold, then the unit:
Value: **33** mV
